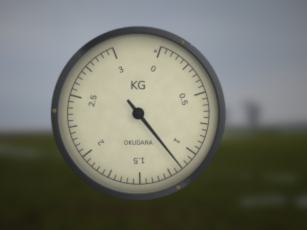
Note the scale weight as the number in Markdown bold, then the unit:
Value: **1.15** kg
